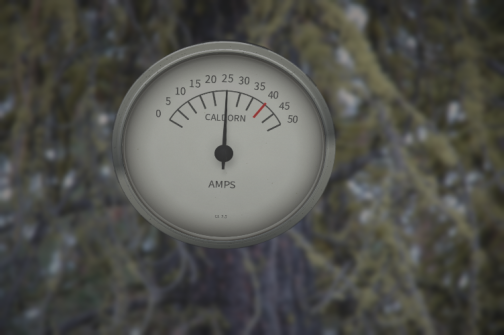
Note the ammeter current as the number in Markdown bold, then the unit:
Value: **25** A
